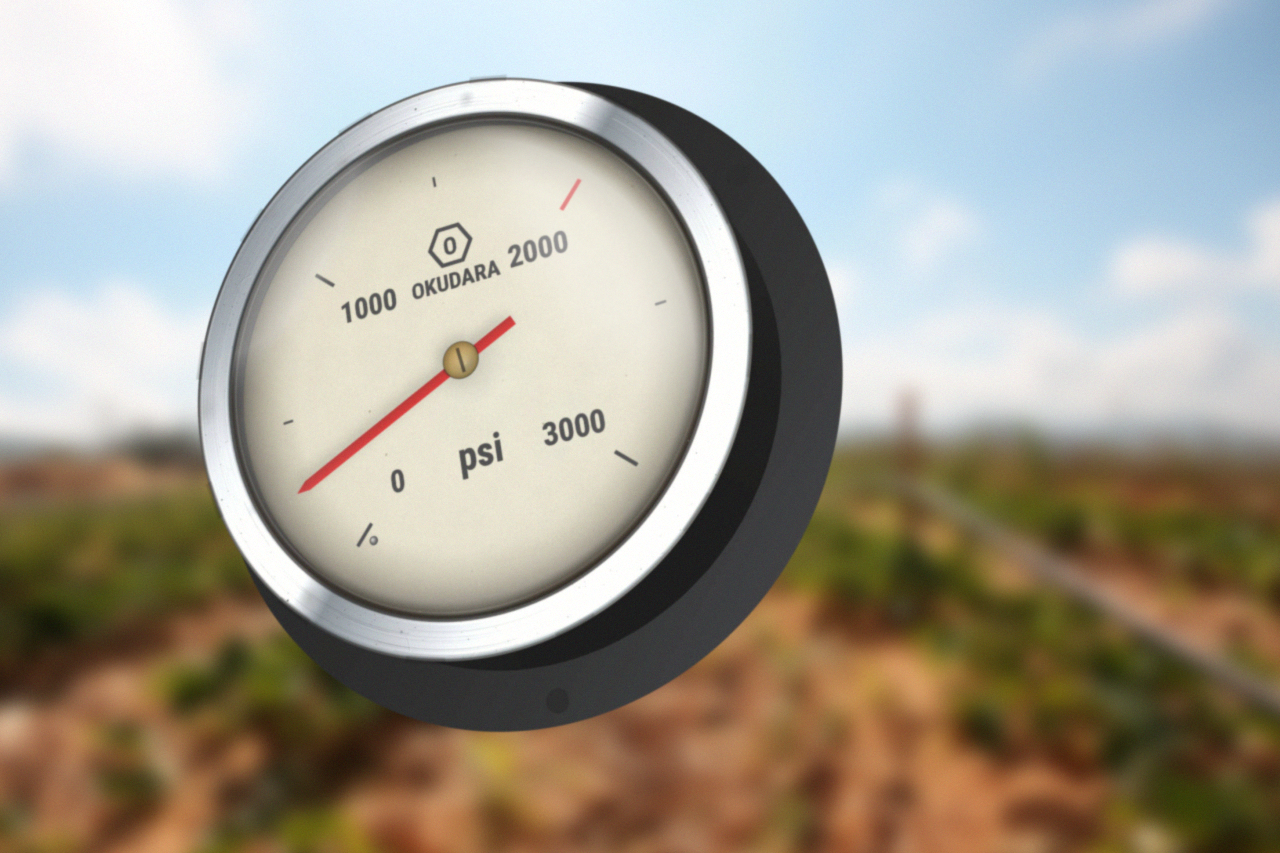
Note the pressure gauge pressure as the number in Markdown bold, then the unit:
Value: **250** psi
